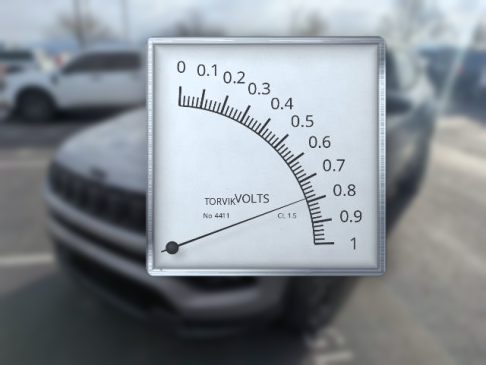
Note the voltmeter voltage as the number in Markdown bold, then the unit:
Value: **0.78** V
